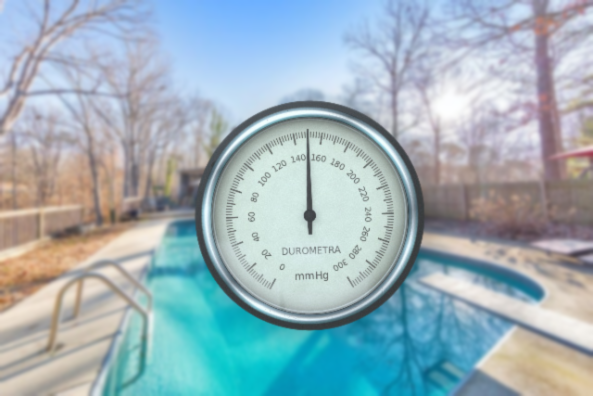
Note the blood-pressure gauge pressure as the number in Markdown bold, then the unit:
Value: **150** mmHg
